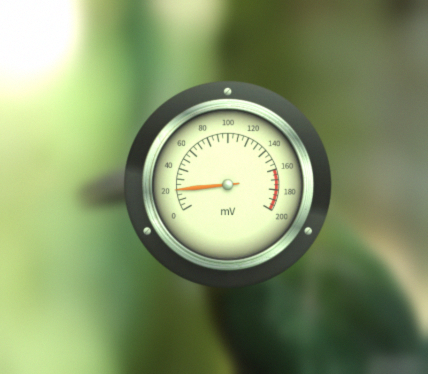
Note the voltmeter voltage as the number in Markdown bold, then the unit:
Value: **20** mV
